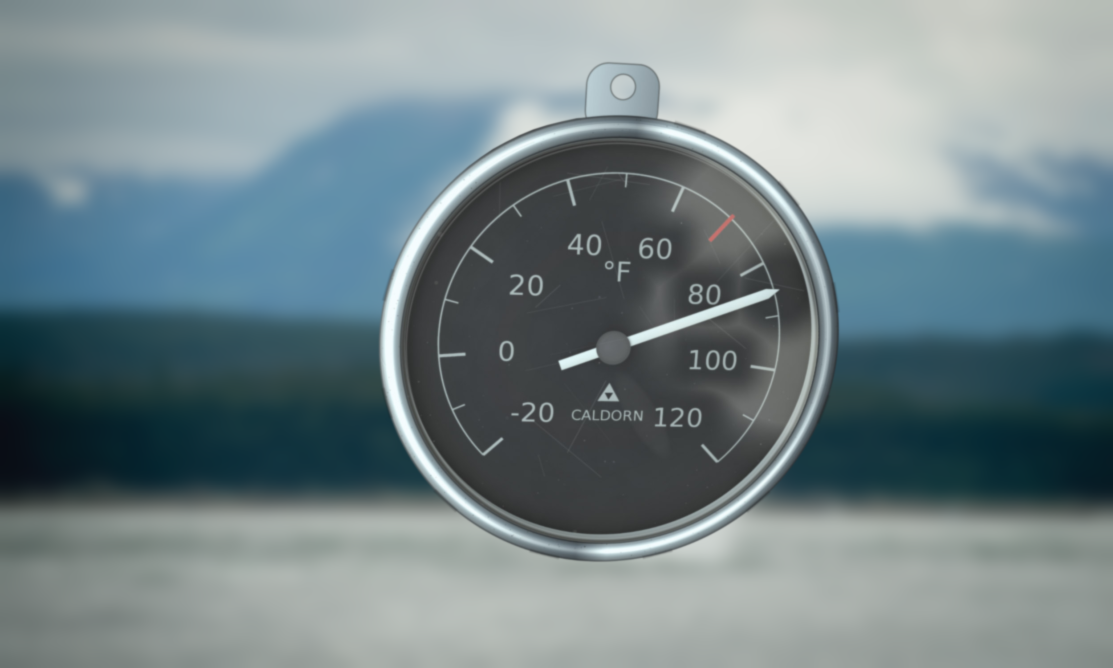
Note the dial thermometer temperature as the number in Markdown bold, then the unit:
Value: **85** °F
